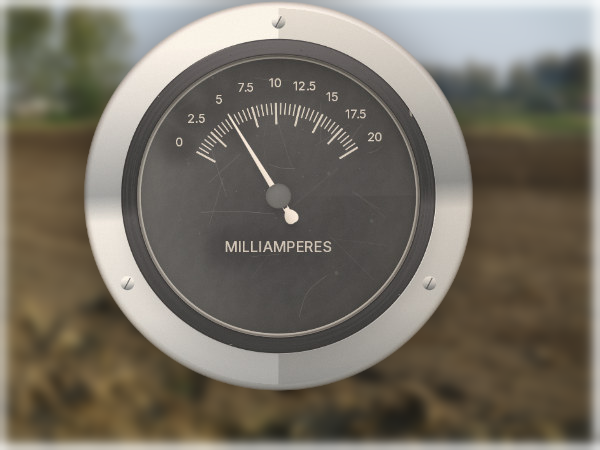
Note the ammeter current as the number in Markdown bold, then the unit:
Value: **5** mA
